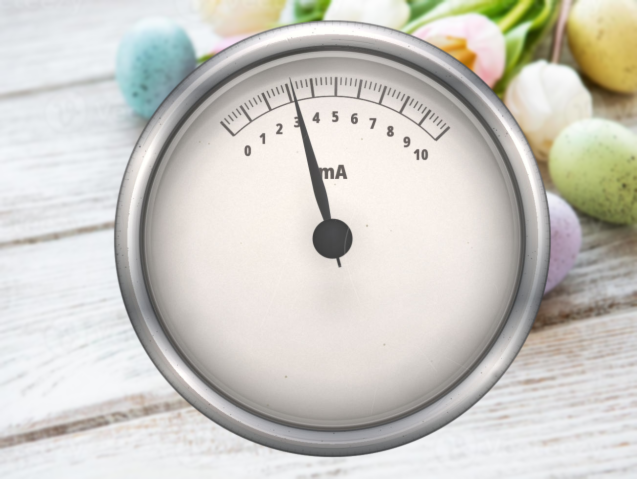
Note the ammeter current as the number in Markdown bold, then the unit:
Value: **3.2** mA
